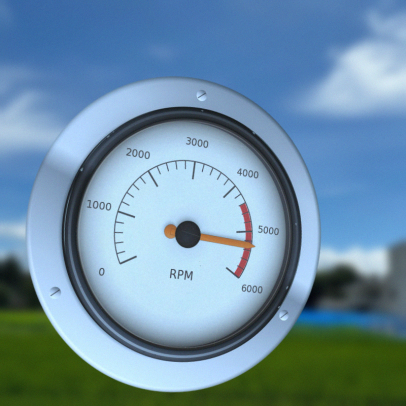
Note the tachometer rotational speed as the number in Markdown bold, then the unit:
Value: **5300** rpm
